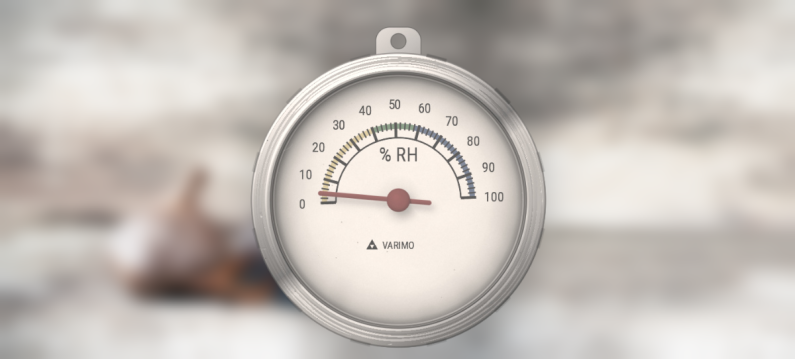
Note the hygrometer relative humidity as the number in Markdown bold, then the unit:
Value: **4** %
